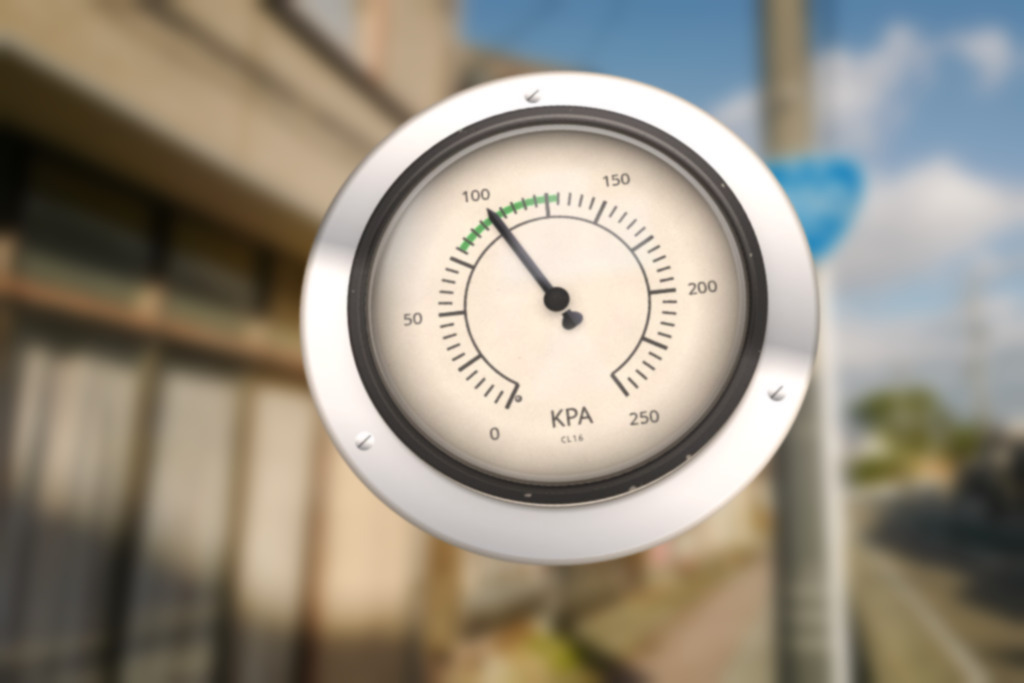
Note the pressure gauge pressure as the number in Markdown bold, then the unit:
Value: **100** kPa
